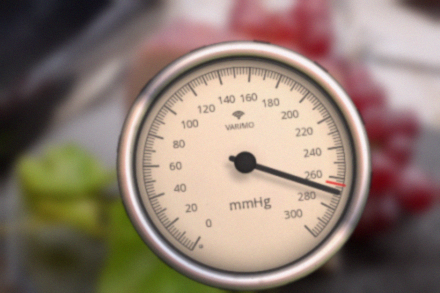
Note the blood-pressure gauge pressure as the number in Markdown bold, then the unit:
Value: **270** mmHg
